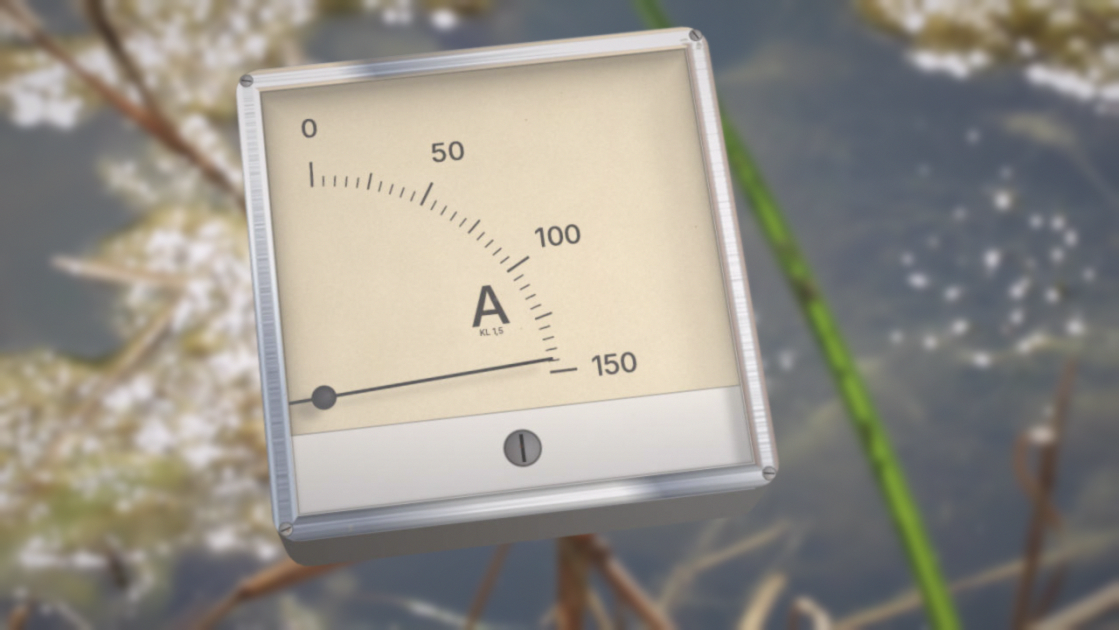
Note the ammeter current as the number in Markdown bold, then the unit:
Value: **145** A
